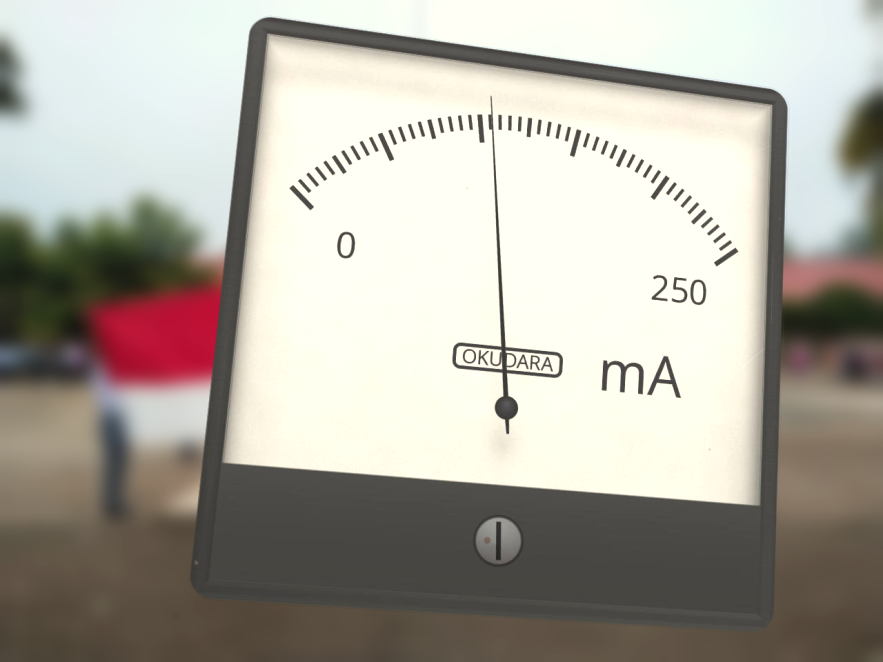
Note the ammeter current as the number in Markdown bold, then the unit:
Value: **105** mA
